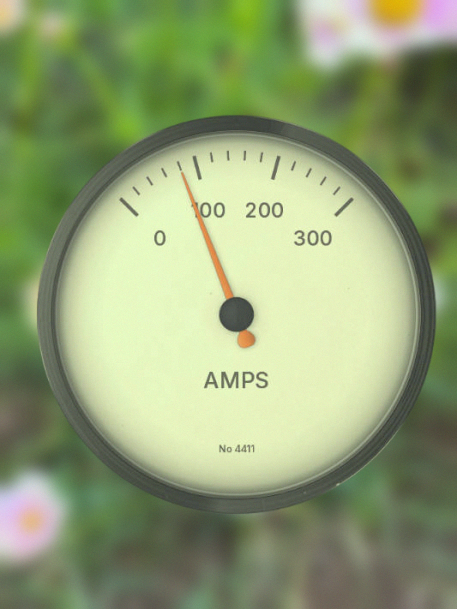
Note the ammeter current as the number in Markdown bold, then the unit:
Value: **80** A
